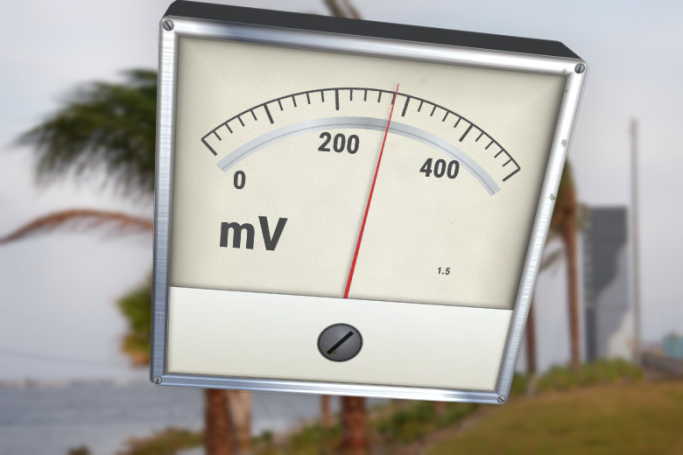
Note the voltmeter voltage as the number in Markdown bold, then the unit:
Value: **280** mV
